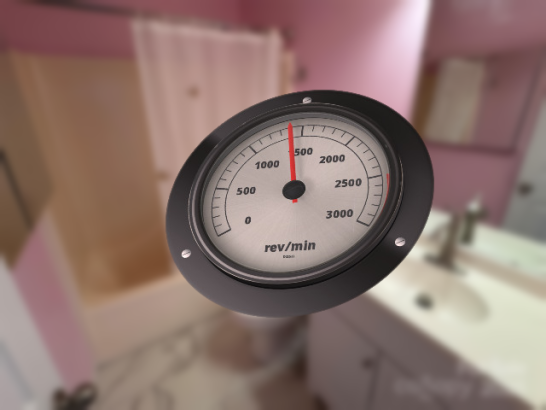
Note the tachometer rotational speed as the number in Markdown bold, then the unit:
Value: **1400** rpm
